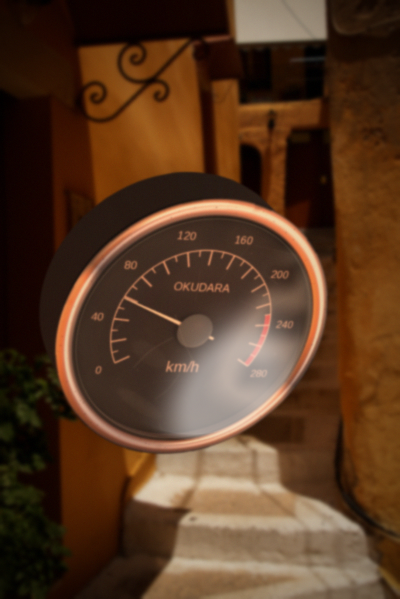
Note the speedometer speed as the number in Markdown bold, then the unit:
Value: **60** km/h
